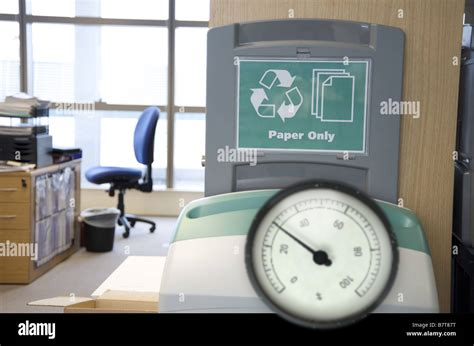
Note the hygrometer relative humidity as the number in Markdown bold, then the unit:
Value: **30** %
